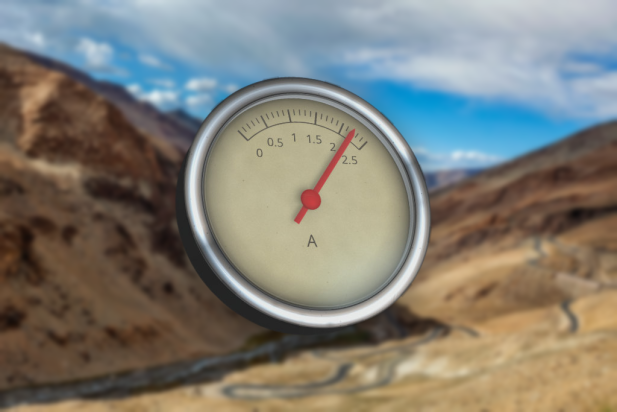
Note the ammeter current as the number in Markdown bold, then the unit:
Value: **2.2** A
